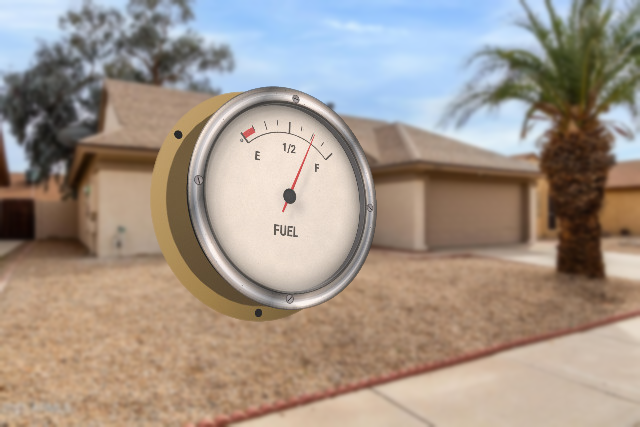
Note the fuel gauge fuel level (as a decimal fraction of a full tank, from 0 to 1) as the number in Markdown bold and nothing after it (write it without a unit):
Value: **0.75**
